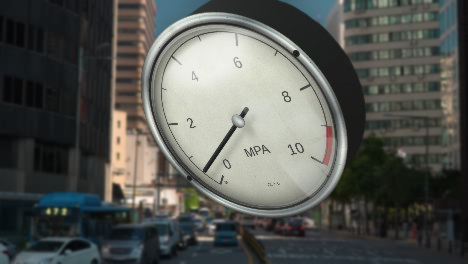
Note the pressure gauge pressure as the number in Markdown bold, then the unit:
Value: **0.5** MPa
